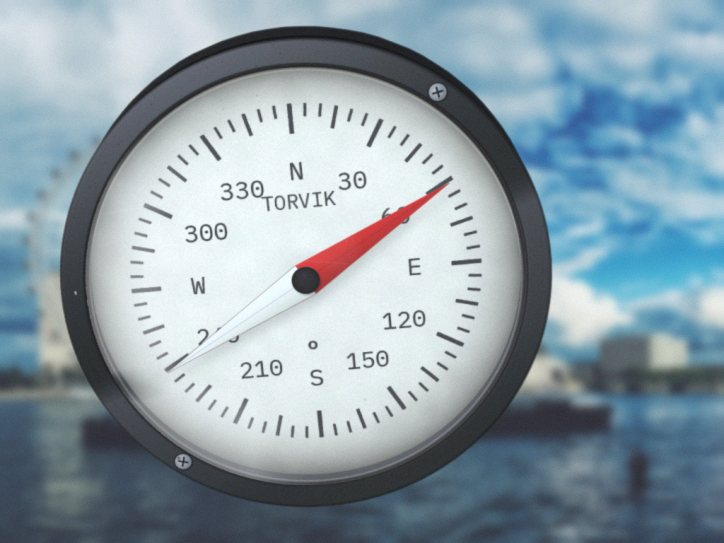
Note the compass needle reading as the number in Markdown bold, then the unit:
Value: **60** °
